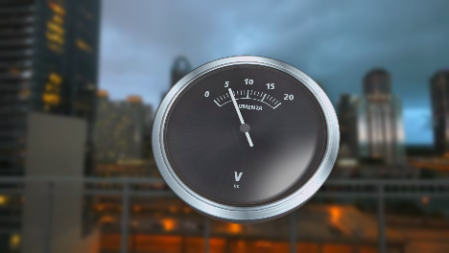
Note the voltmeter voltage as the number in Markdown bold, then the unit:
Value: **5** V
